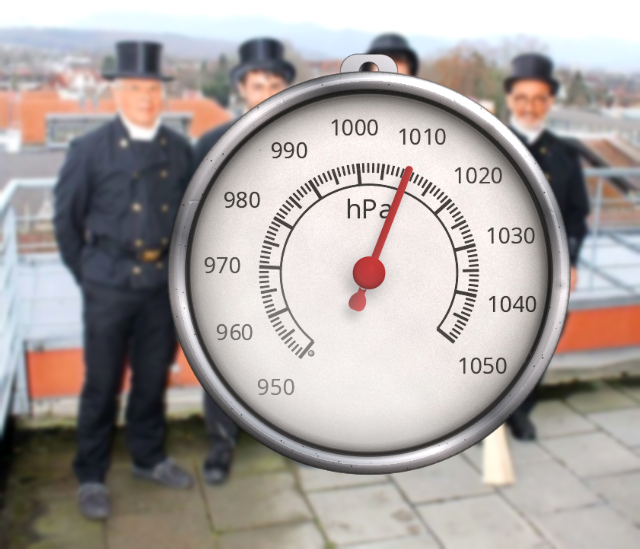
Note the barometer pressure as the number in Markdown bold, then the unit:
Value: **1010** hPa
